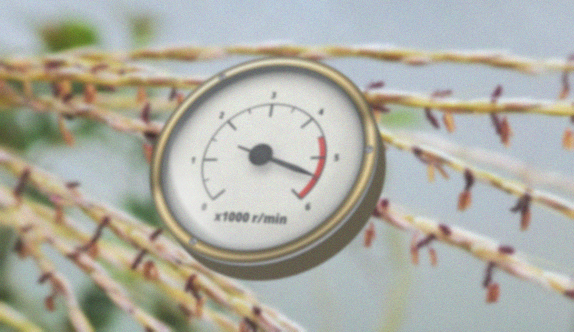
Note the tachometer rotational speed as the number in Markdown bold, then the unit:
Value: **5500** rpm
